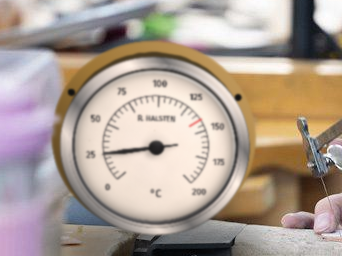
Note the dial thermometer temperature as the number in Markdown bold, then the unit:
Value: **25** °C
